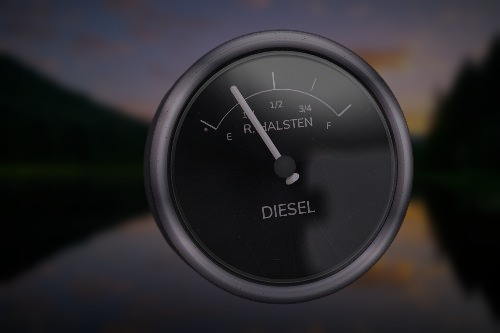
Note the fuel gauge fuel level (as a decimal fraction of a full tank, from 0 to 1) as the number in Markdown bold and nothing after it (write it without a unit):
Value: **0.25**
